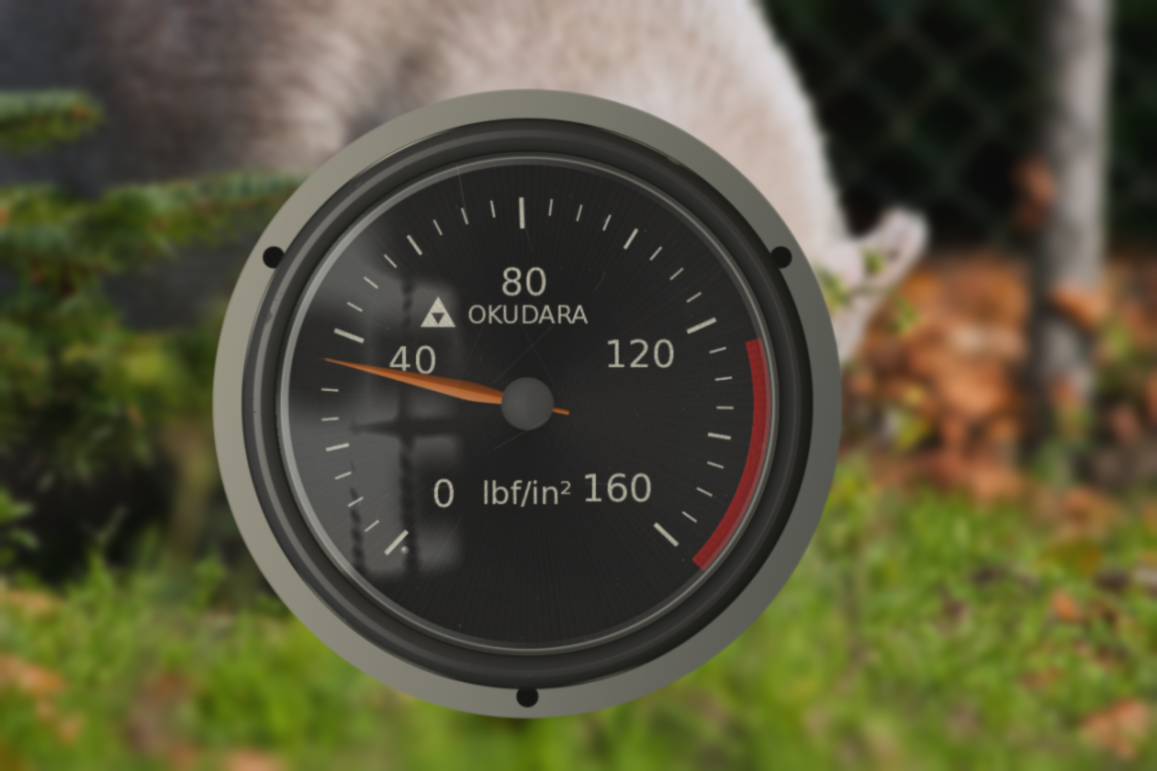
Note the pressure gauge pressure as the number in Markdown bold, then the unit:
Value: **35** psi
